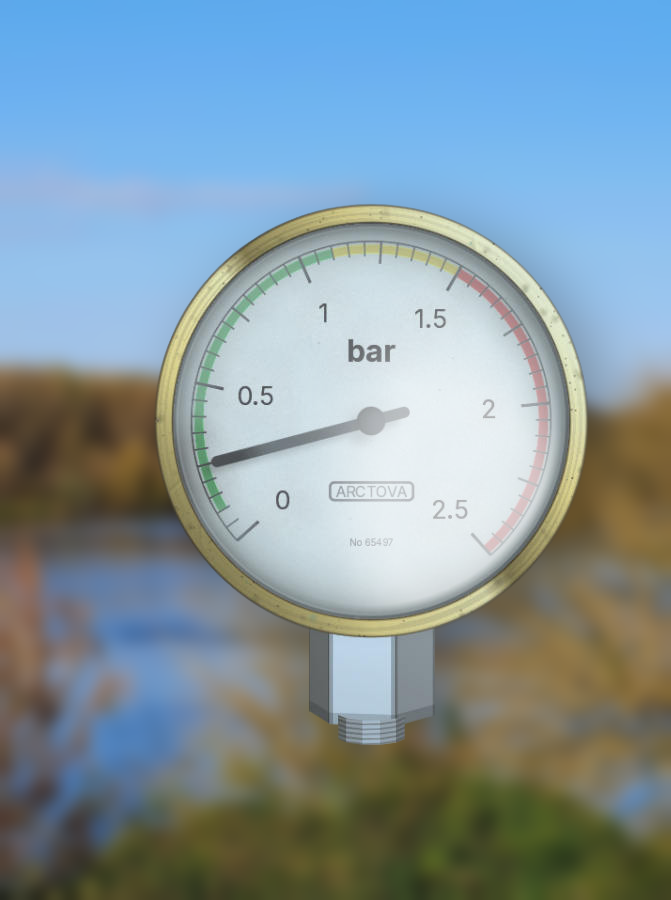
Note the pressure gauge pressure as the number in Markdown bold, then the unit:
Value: **0.25** bar
